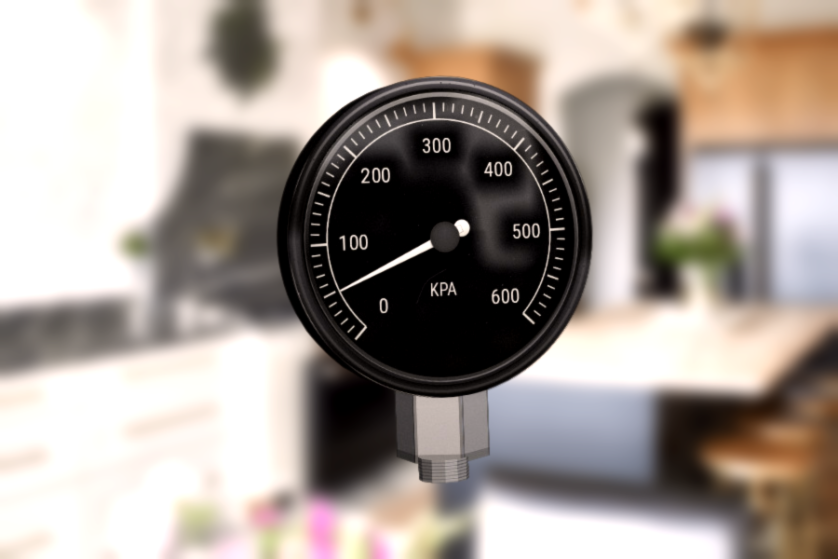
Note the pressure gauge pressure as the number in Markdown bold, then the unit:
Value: **50** kPa
